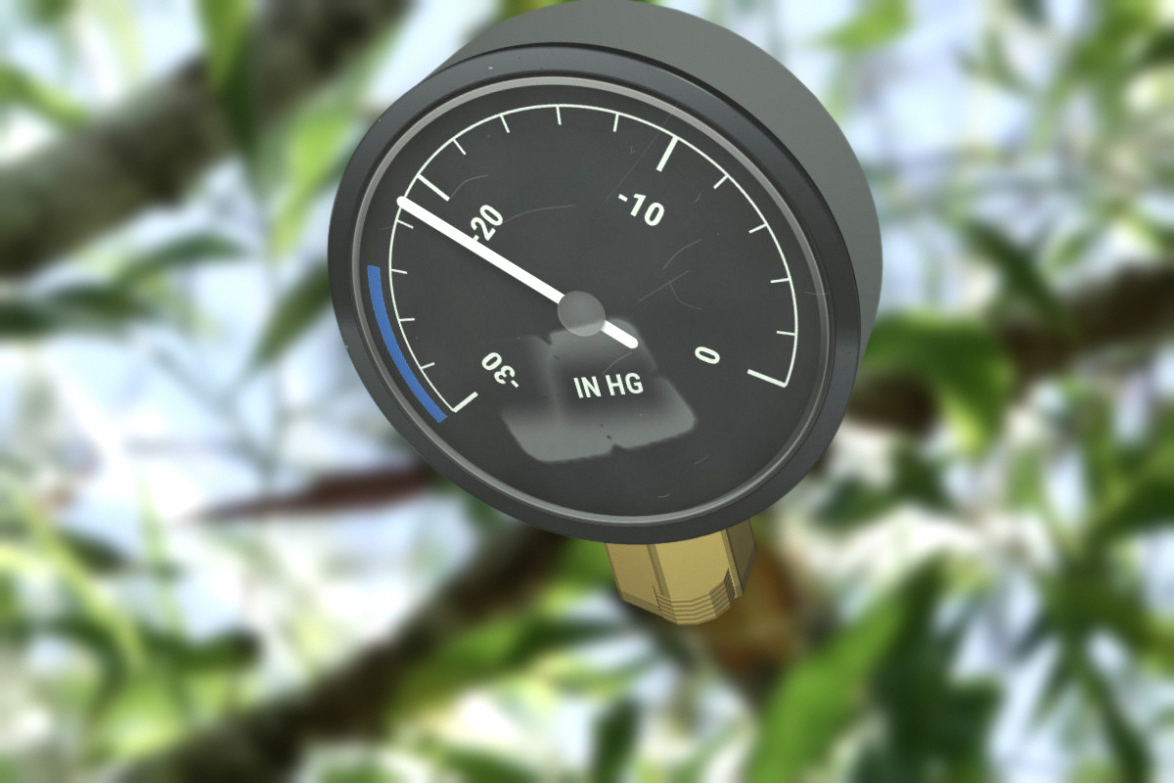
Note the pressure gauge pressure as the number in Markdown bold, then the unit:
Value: **-21** inHg
